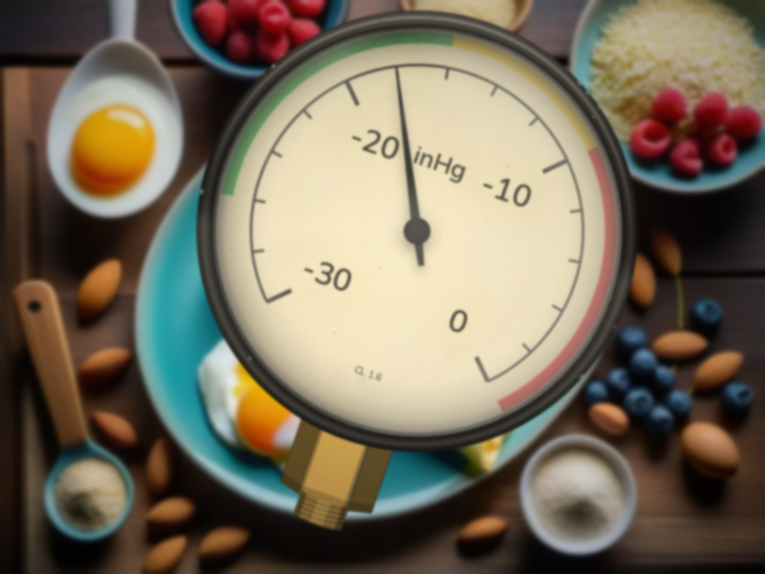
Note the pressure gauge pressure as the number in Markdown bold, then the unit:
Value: **-18** inHg
